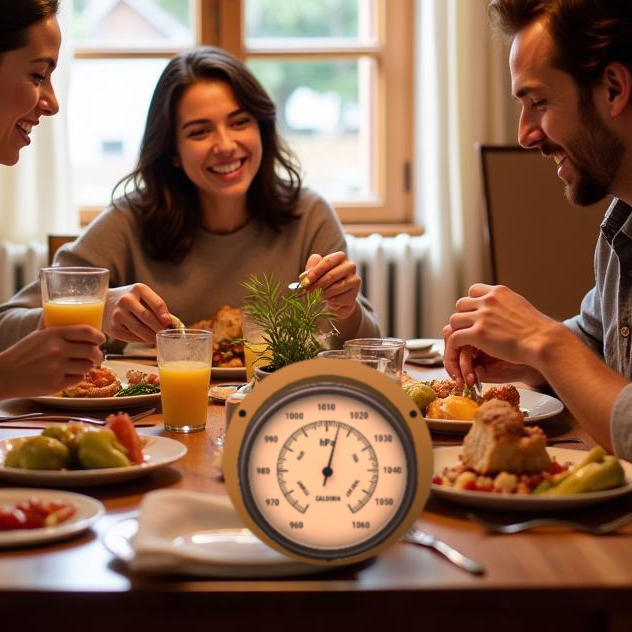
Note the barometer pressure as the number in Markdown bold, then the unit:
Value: **1015** hPa
